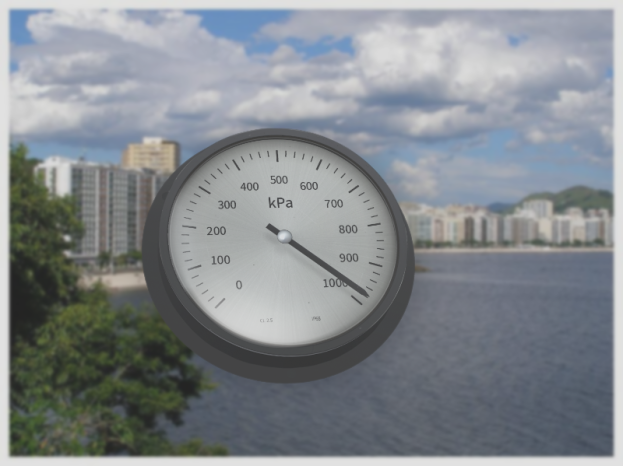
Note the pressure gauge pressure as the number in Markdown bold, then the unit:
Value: **980** kPa
